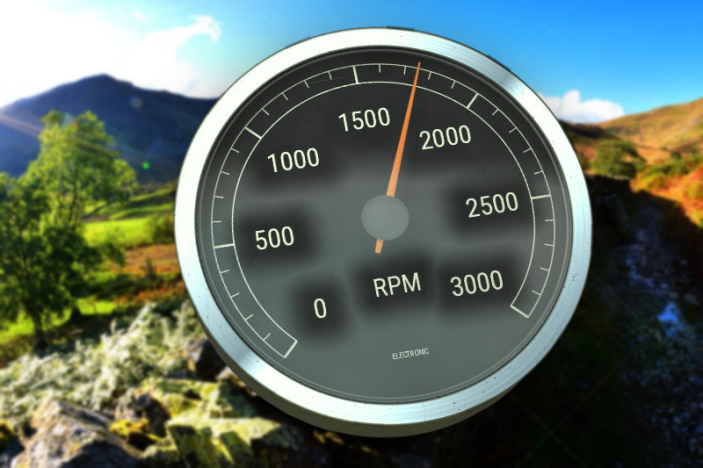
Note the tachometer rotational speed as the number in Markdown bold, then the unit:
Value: **1750** rpm
